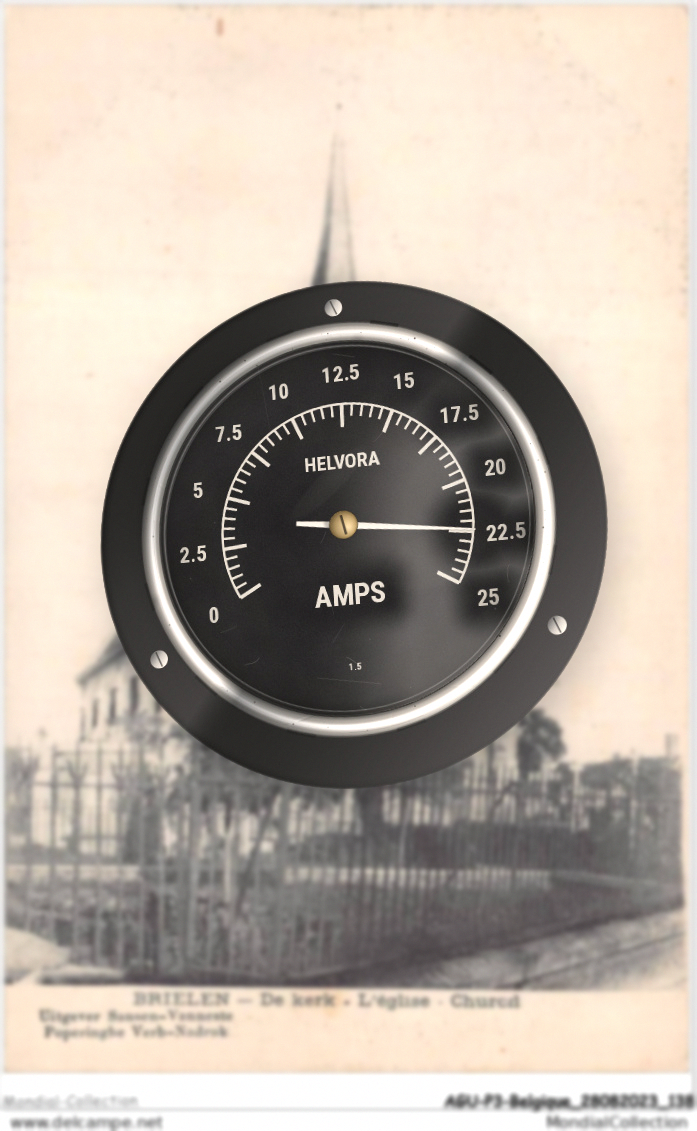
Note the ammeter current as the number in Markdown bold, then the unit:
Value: **22.5** A
